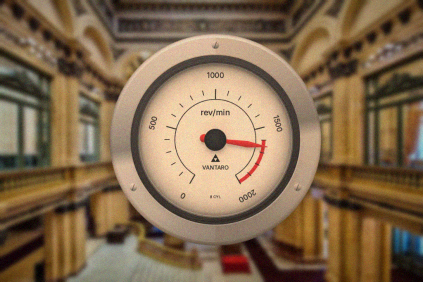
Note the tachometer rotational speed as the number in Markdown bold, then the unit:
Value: **1650** rpm
